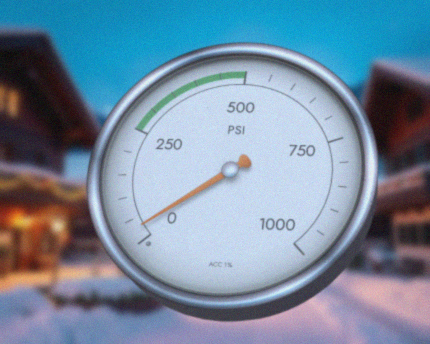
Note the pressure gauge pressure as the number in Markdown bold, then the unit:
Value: **25** psi
